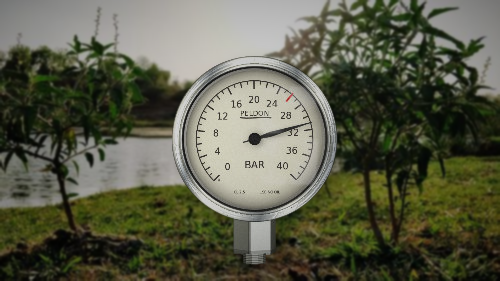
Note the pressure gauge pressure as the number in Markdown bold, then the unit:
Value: **31** bar
